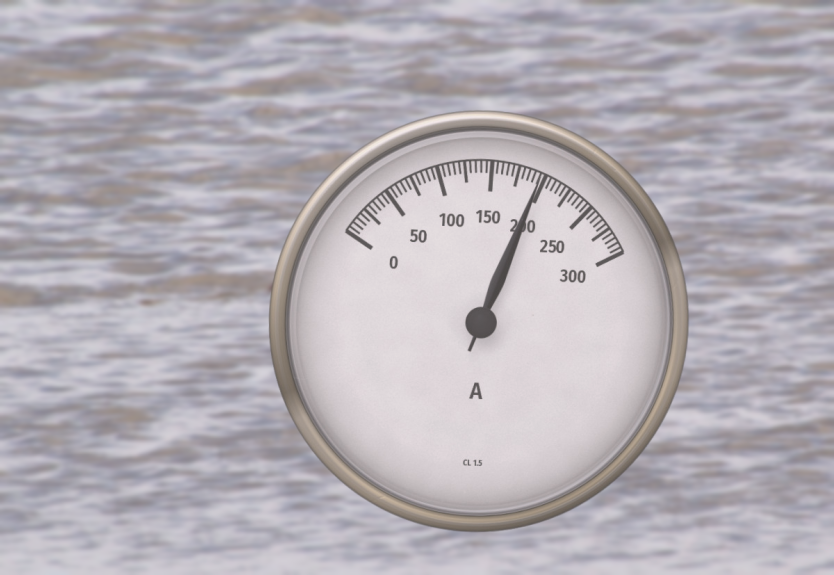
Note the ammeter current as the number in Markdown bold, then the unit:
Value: **195** A
